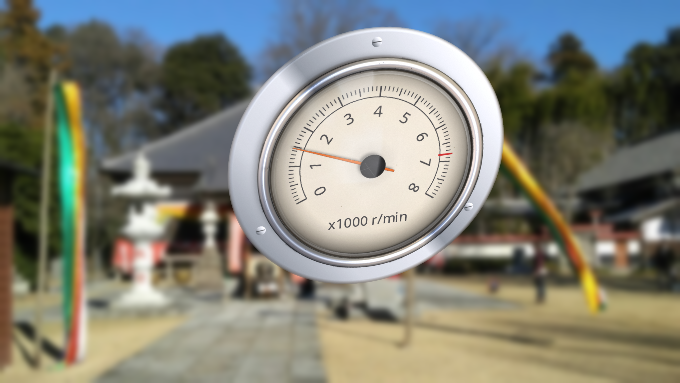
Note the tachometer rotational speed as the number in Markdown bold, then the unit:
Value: **1500** rpm
